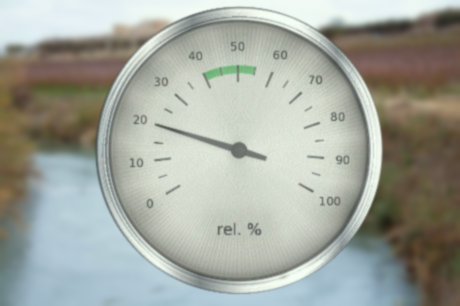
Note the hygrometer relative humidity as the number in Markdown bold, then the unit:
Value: **20** %
